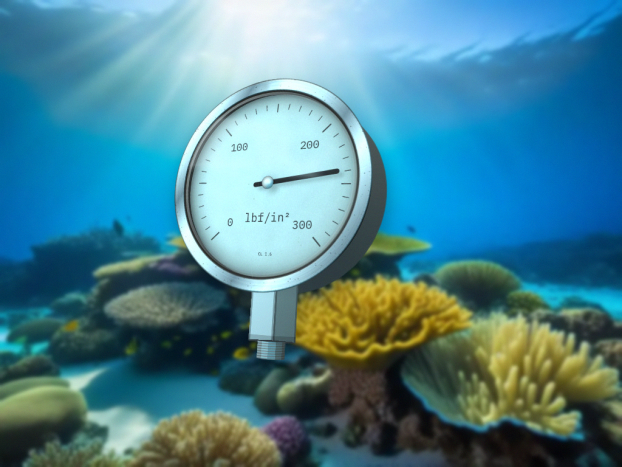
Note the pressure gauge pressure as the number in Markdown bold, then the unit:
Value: **240** psi
